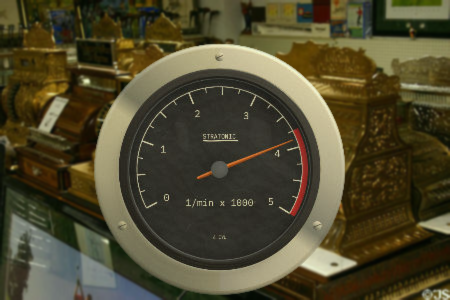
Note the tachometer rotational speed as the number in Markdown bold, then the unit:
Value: **3875** rpm
